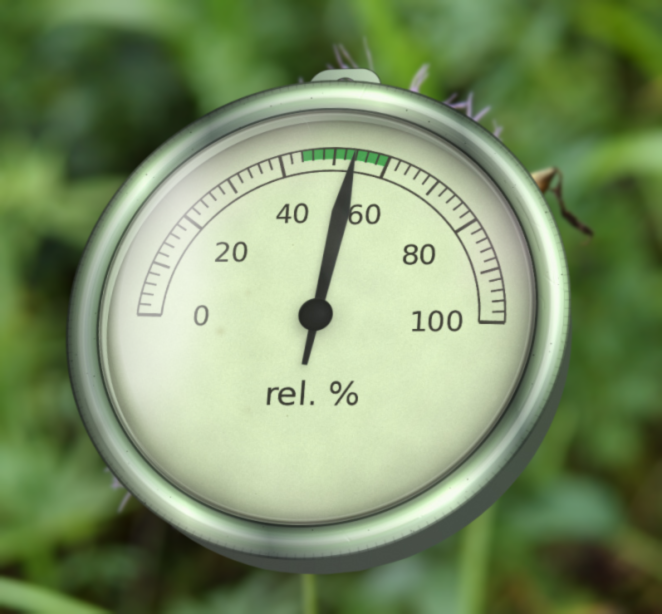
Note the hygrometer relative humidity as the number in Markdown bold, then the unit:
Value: **54** %
